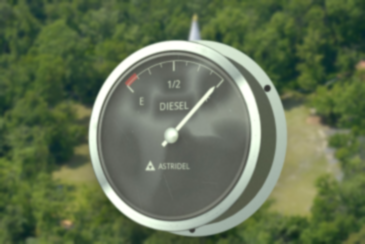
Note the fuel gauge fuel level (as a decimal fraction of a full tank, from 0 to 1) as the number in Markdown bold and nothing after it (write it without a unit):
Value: **1**
